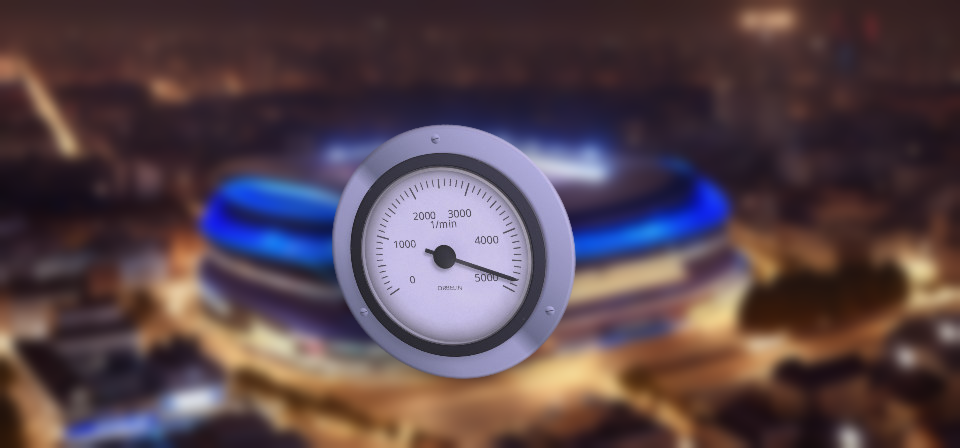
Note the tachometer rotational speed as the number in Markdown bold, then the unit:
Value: **4800** rpm
